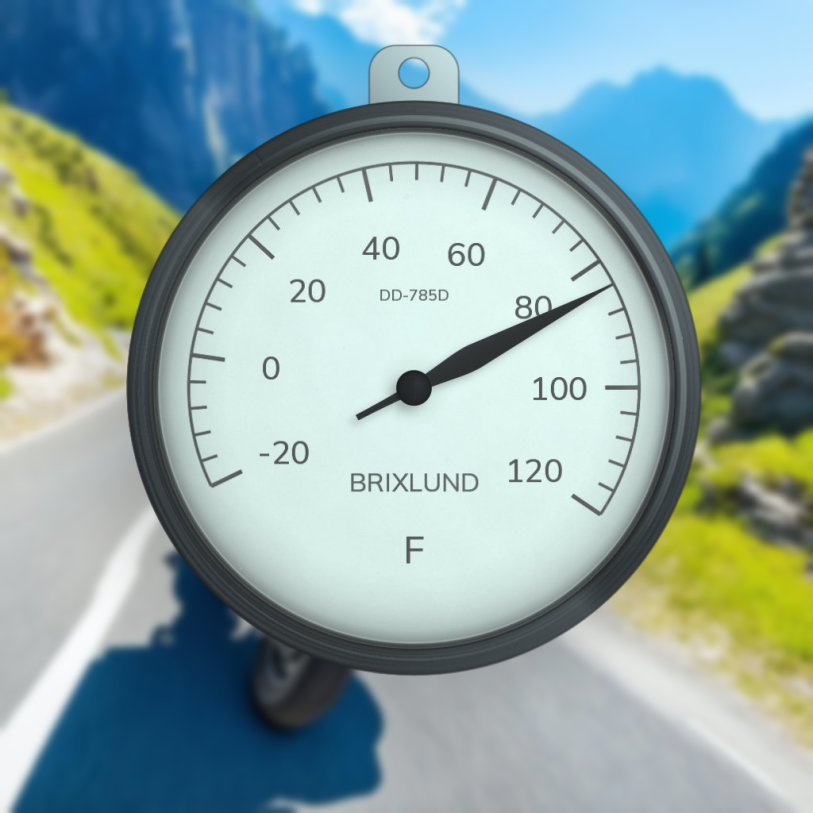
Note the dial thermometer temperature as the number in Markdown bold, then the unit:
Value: **84** °F
